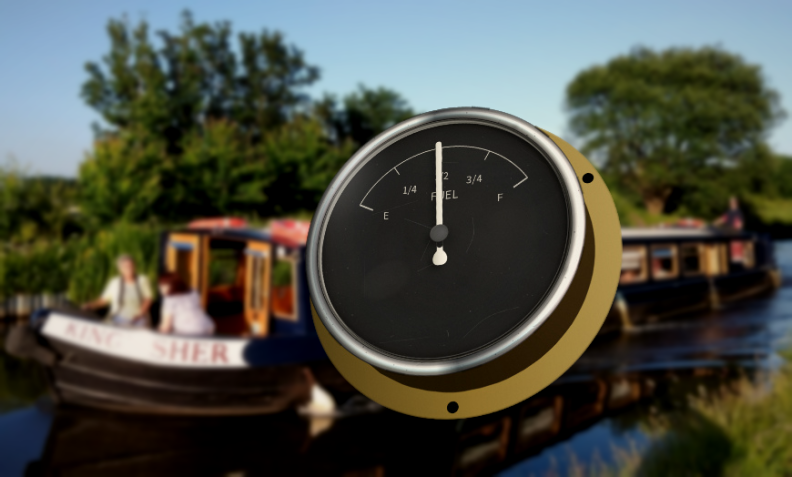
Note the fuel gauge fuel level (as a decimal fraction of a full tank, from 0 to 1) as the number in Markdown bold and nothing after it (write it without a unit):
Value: **0.5**
